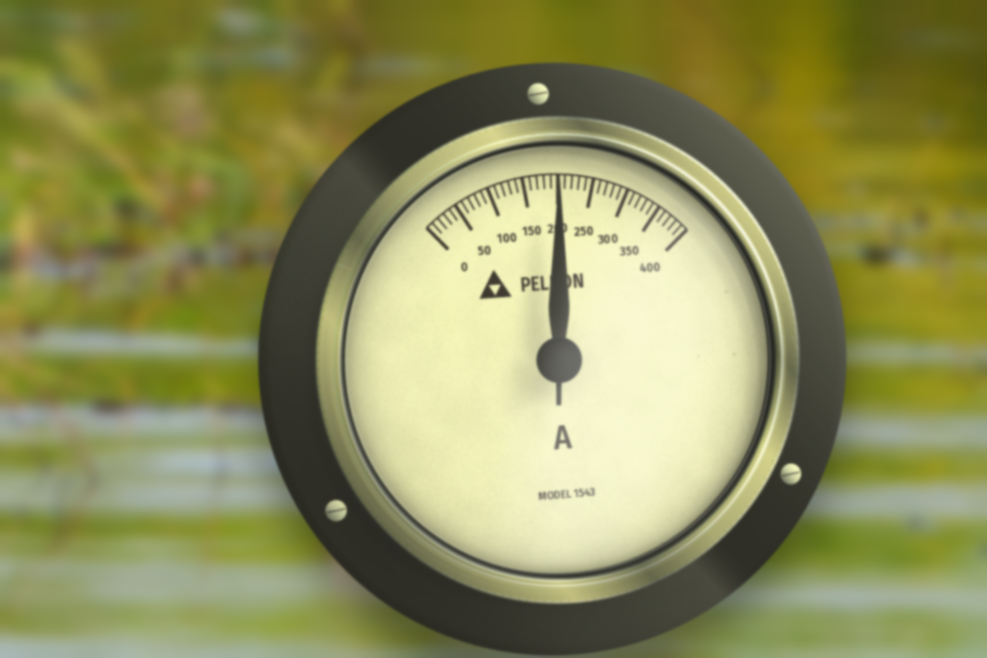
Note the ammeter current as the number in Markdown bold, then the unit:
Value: **200** A
